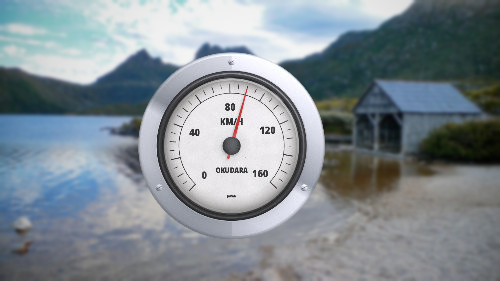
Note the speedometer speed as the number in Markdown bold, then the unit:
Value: **90** km/h
